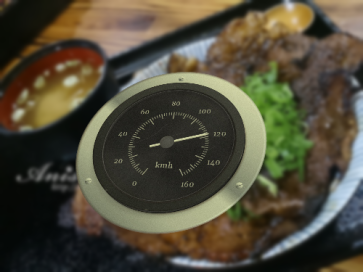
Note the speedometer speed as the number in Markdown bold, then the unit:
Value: **120** km/h
